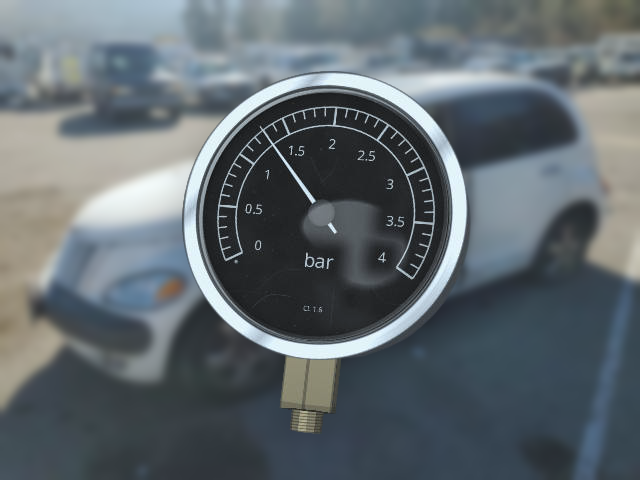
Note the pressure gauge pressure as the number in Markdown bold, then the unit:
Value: **1.3** bar
